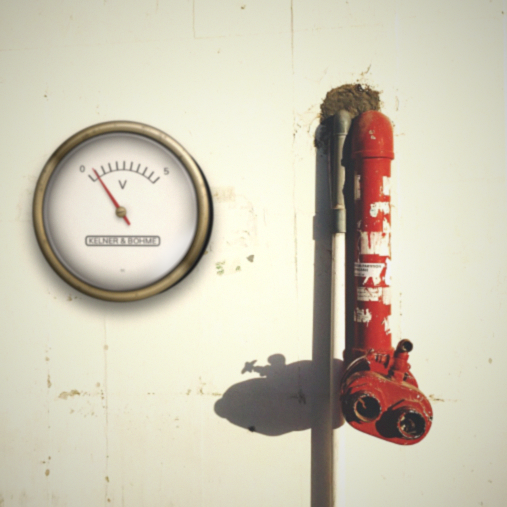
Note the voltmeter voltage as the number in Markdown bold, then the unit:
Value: **0.5** V
